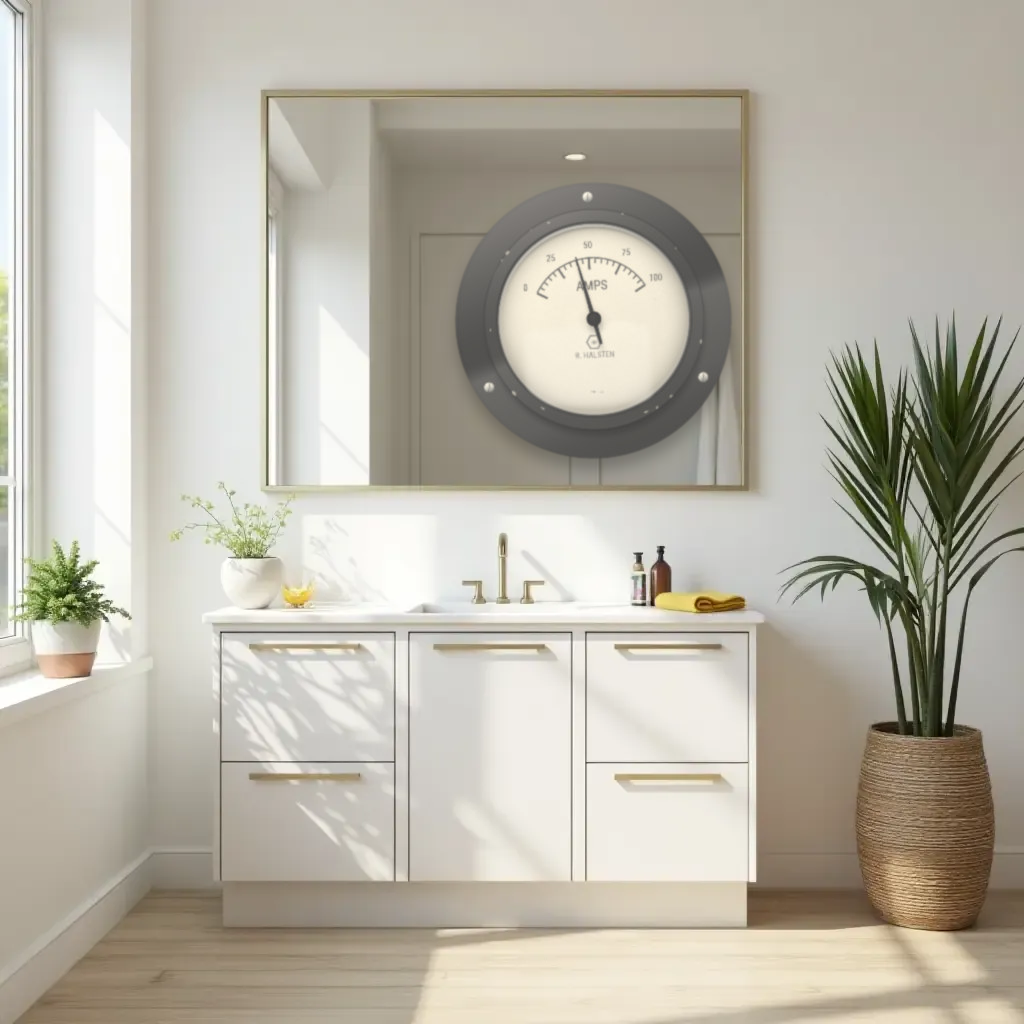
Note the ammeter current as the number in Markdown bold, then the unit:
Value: **40** A
